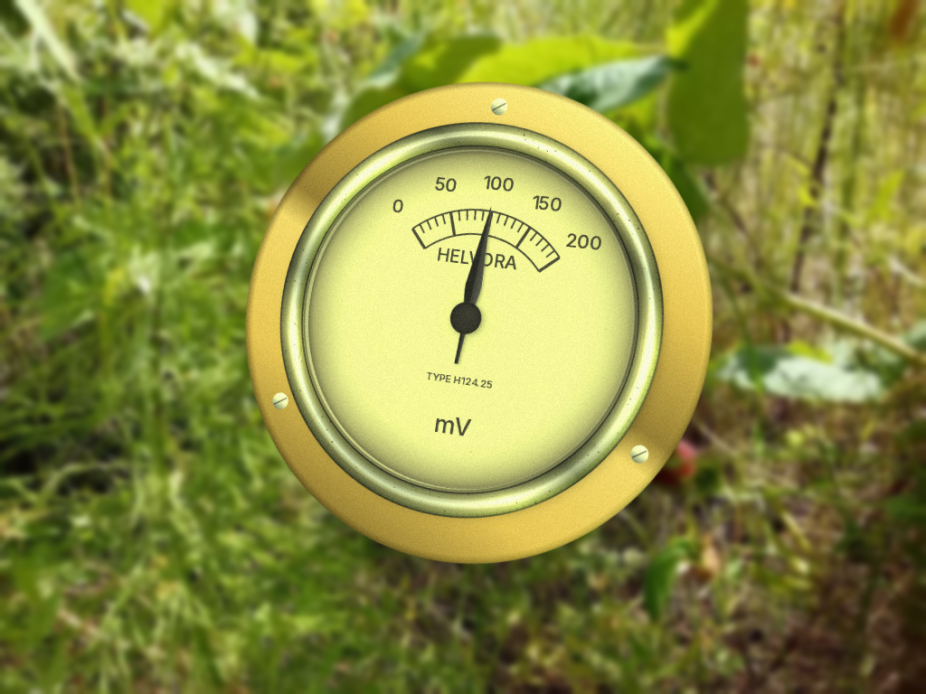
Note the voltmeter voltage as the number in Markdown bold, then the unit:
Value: **100** mV
